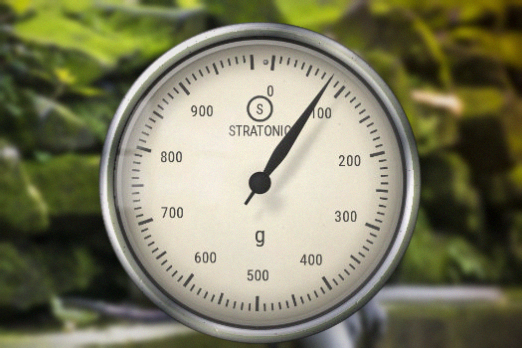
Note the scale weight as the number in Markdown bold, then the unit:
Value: **80** g
